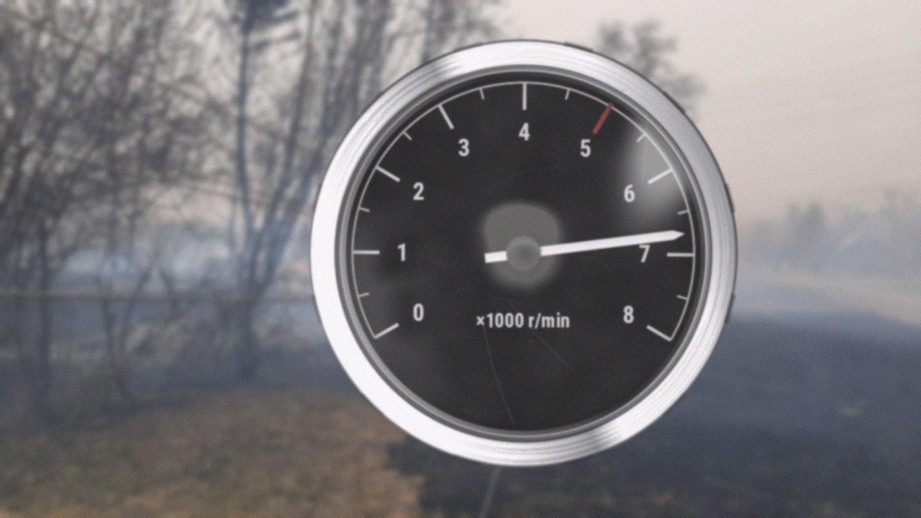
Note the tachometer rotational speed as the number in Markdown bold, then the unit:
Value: **6750** rpm
